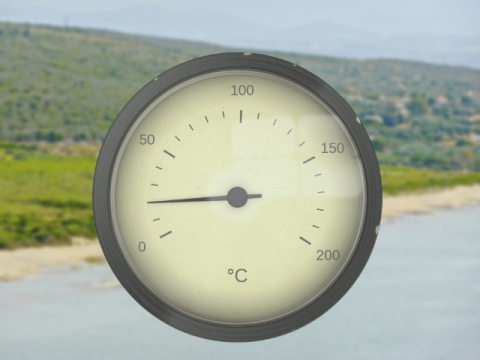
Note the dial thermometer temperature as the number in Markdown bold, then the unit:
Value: **20** °C
